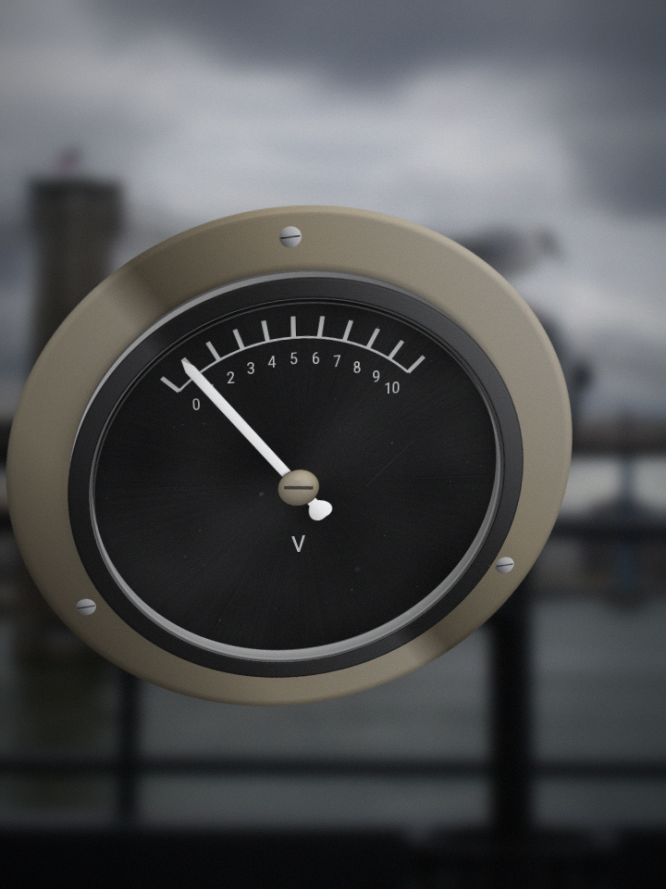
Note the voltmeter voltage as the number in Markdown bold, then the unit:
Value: **1** V
